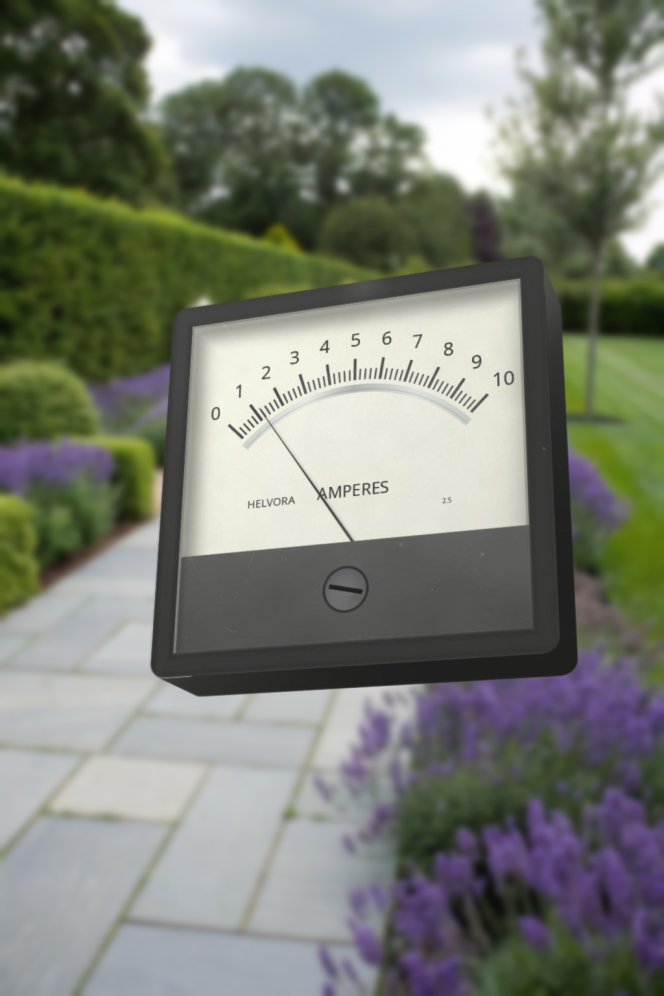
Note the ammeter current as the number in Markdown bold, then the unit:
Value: **1.2** A
